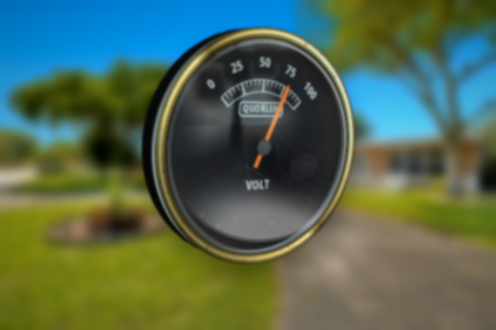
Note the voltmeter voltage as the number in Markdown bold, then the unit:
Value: **75** V
